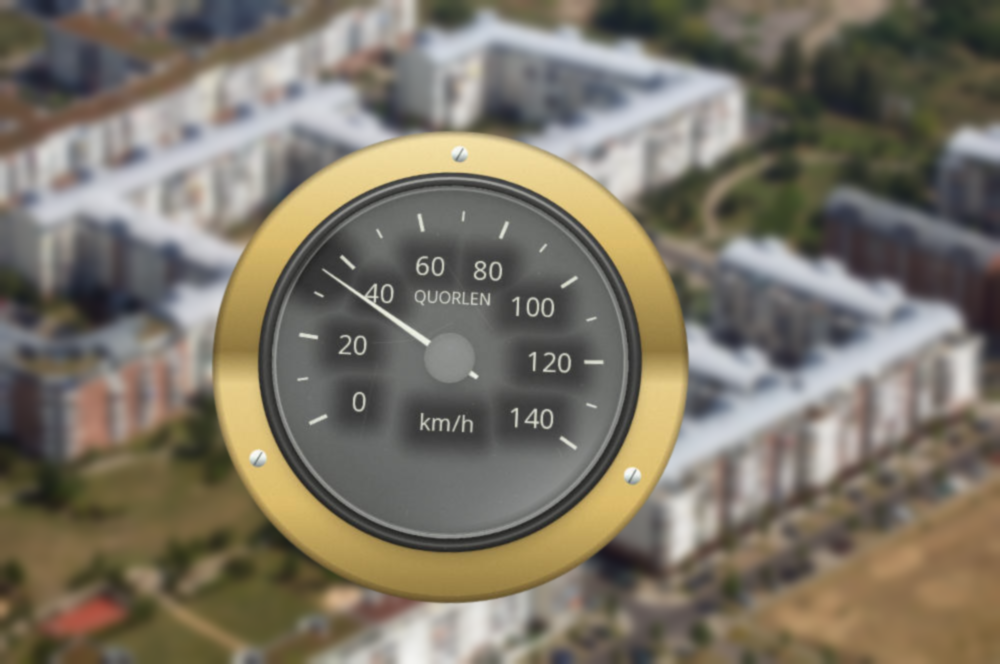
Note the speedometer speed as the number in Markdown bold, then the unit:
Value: **35** km/h
